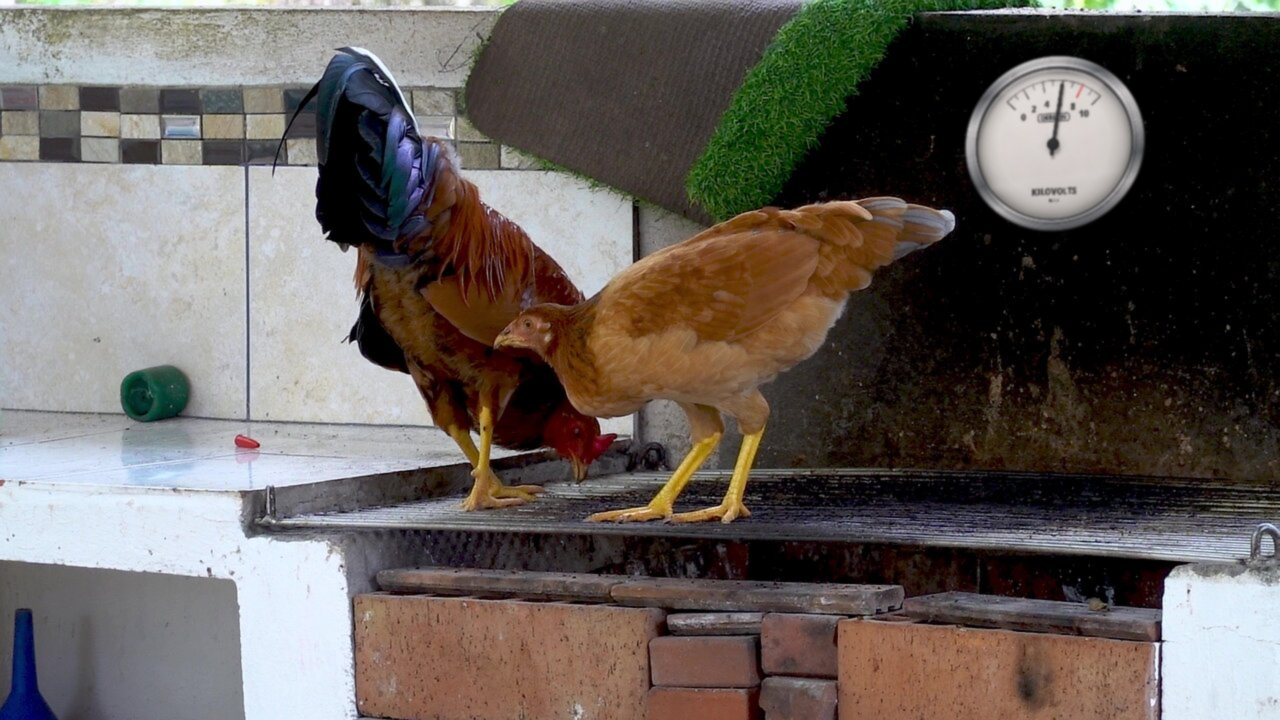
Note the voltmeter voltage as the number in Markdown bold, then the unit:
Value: **6** kV
